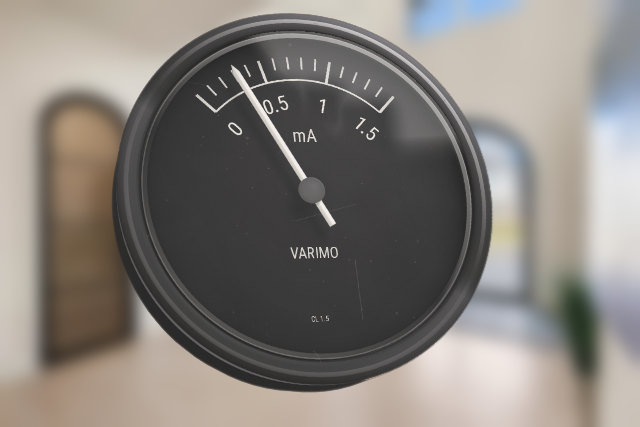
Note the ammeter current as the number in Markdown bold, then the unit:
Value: **0.3** mA
